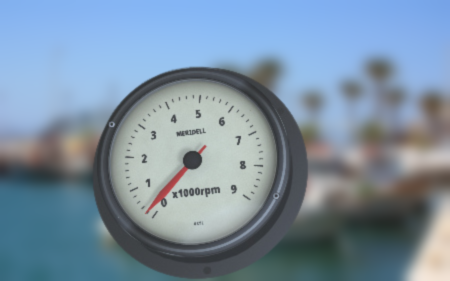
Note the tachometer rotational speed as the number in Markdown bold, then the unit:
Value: **200** rpm
